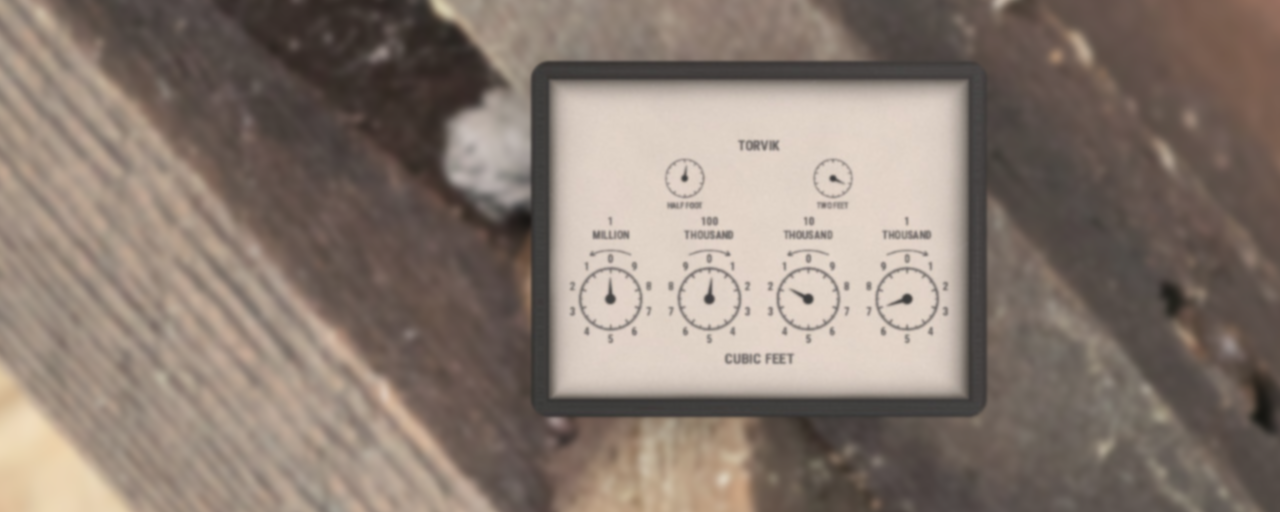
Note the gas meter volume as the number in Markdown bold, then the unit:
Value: **1700** ft³
